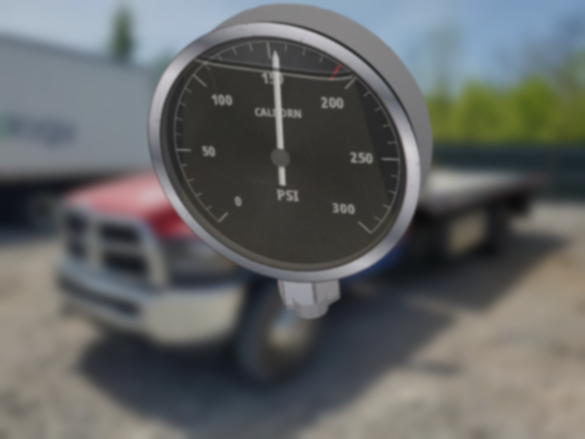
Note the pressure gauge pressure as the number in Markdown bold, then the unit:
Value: **155** psi
